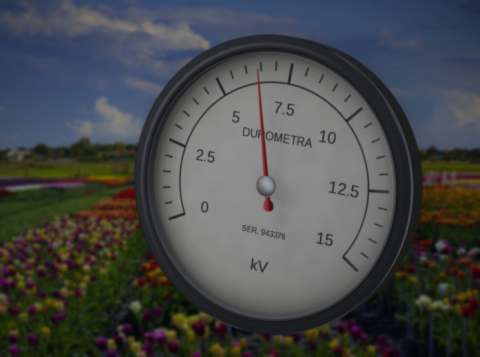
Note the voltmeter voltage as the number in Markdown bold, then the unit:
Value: **6.5** kV
